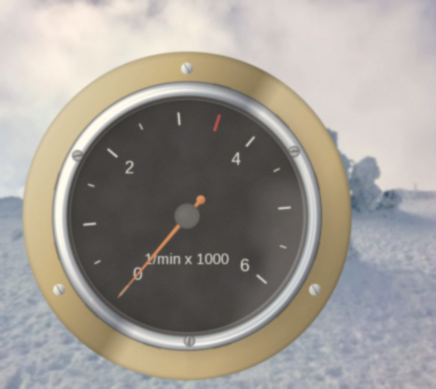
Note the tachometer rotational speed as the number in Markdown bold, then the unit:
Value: **0** rpm
